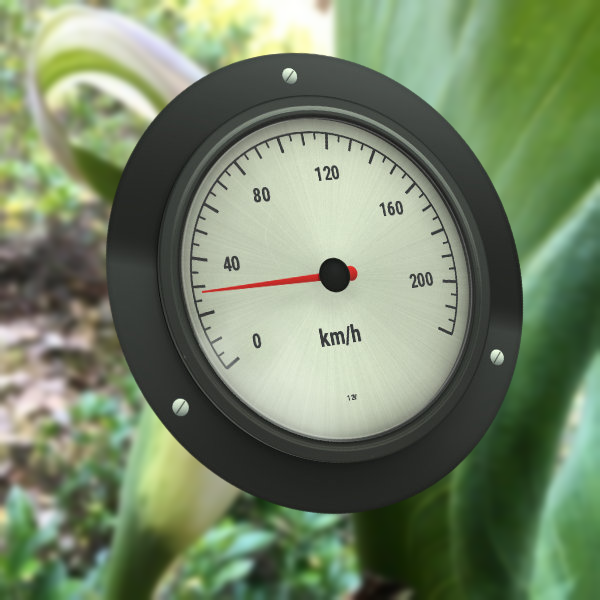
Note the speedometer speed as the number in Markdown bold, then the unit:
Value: **27.5** km/h
